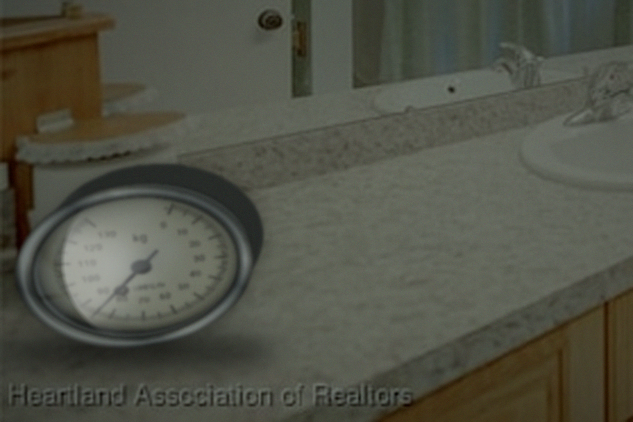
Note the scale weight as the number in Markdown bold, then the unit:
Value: **85** kg
